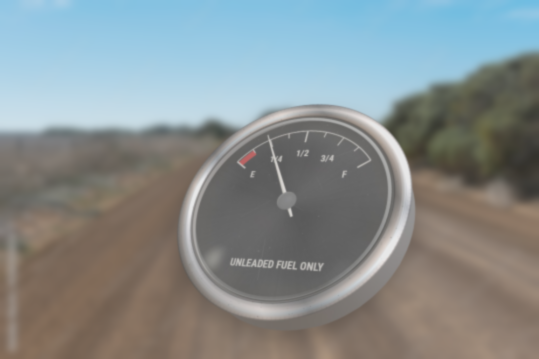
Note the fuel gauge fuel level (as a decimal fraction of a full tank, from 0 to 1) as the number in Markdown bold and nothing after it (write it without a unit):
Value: **0.25**
